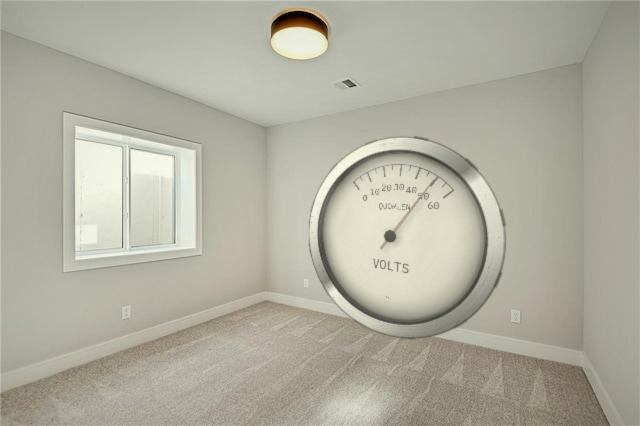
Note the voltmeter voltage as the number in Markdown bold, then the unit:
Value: **50** V
